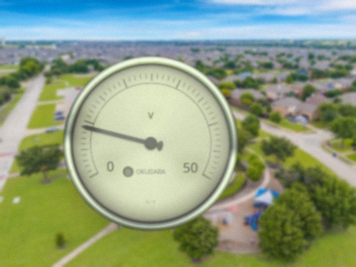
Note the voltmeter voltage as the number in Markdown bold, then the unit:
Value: **9** V
